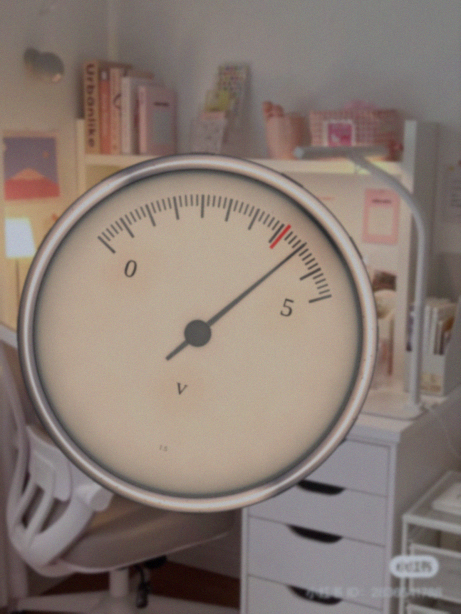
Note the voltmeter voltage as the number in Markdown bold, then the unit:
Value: **4** V
